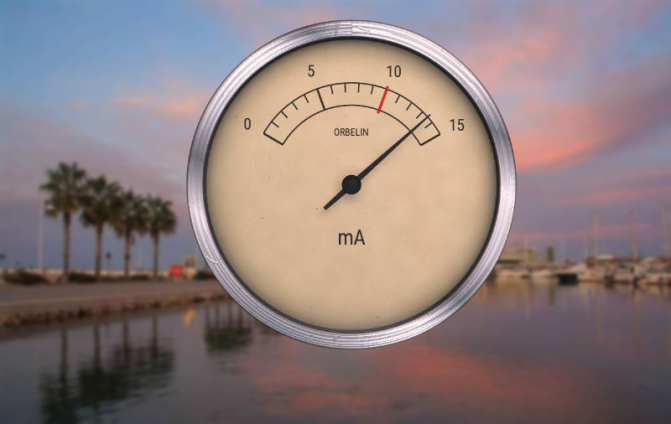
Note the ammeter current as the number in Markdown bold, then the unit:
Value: **13.5** mA
